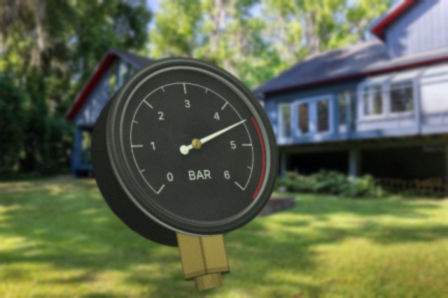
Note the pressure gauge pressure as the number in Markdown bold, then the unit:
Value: **4.5** bar
